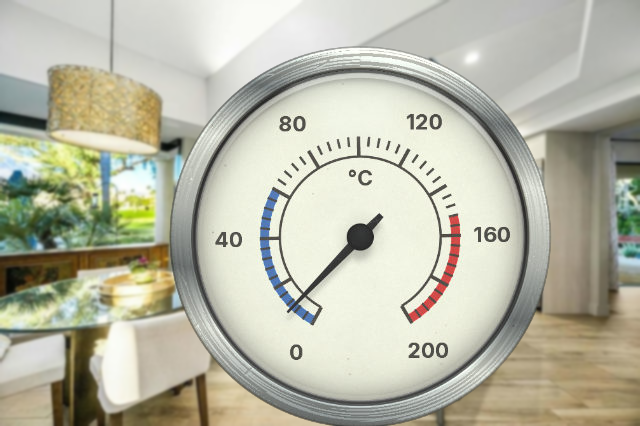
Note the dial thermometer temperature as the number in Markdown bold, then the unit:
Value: **10** °C
